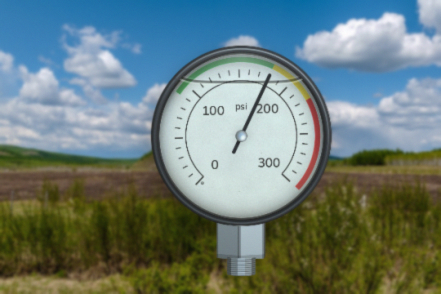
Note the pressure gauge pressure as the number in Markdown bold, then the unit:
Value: **180** psi
